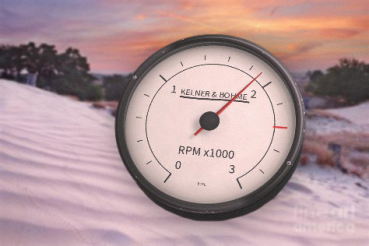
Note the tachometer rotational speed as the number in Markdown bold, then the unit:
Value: **1900** rpm
